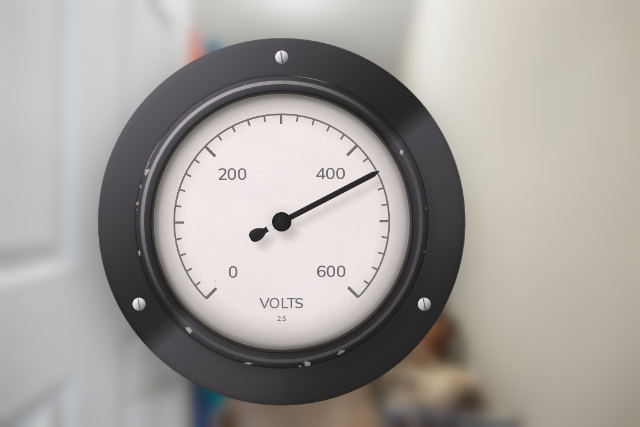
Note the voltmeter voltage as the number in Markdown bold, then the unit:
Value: **440** V
